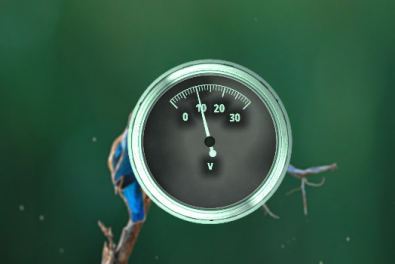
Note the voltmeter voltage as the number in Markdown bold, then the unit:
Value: **10** V
